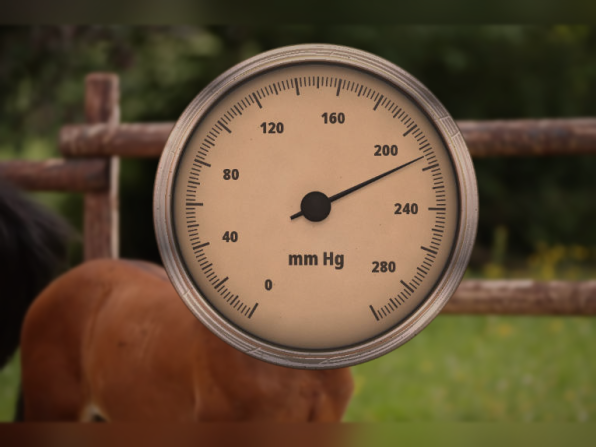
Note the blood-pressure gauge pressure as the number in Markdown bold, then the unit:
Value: **214** mmHg
